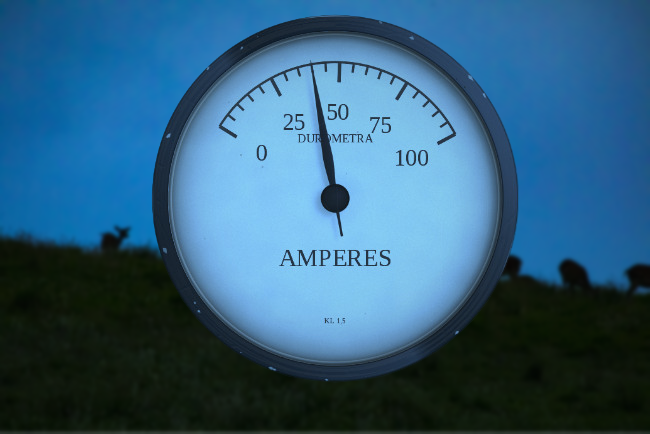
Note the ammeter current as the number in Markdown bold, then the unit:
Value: **40** A
